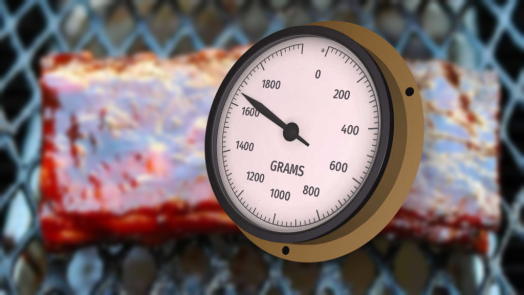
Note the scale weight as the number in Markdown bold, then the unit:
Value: **1660** g
